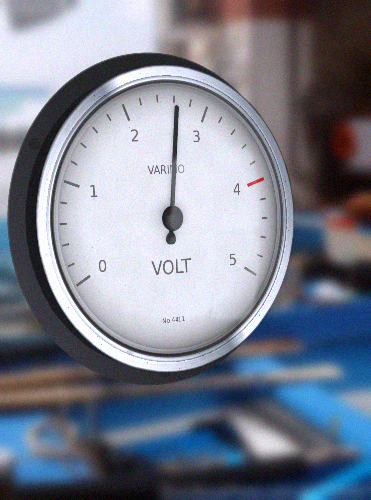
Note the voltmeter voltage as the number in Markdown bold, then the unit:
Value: **2.6** V
